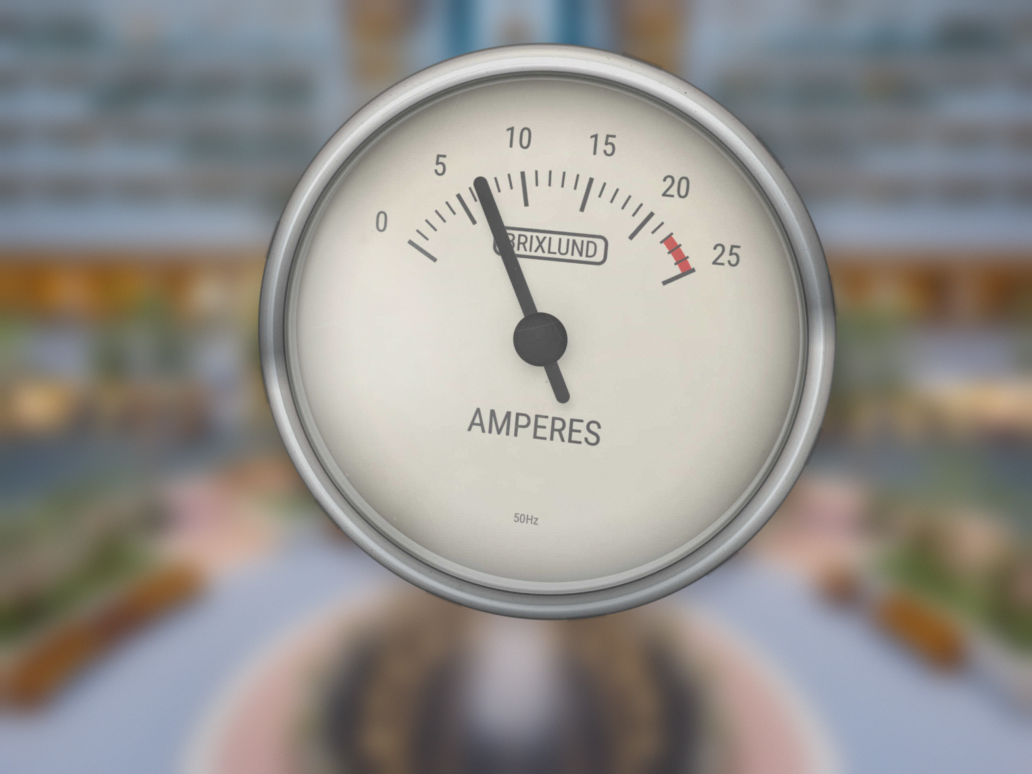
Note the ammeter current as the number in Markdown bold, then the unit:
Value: **7** A
